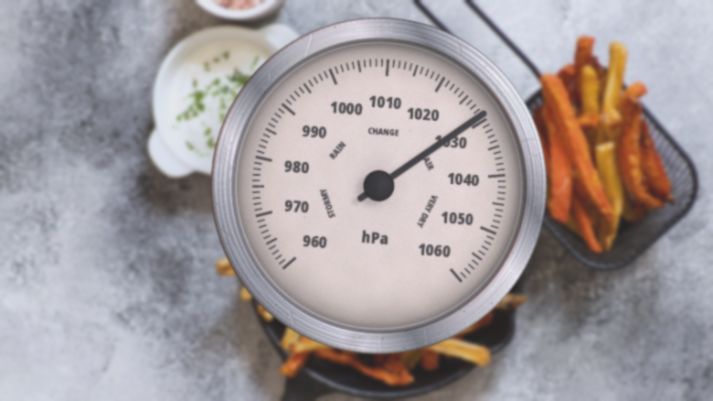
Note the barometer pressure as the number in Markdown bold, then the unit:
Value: **1029** hPa
